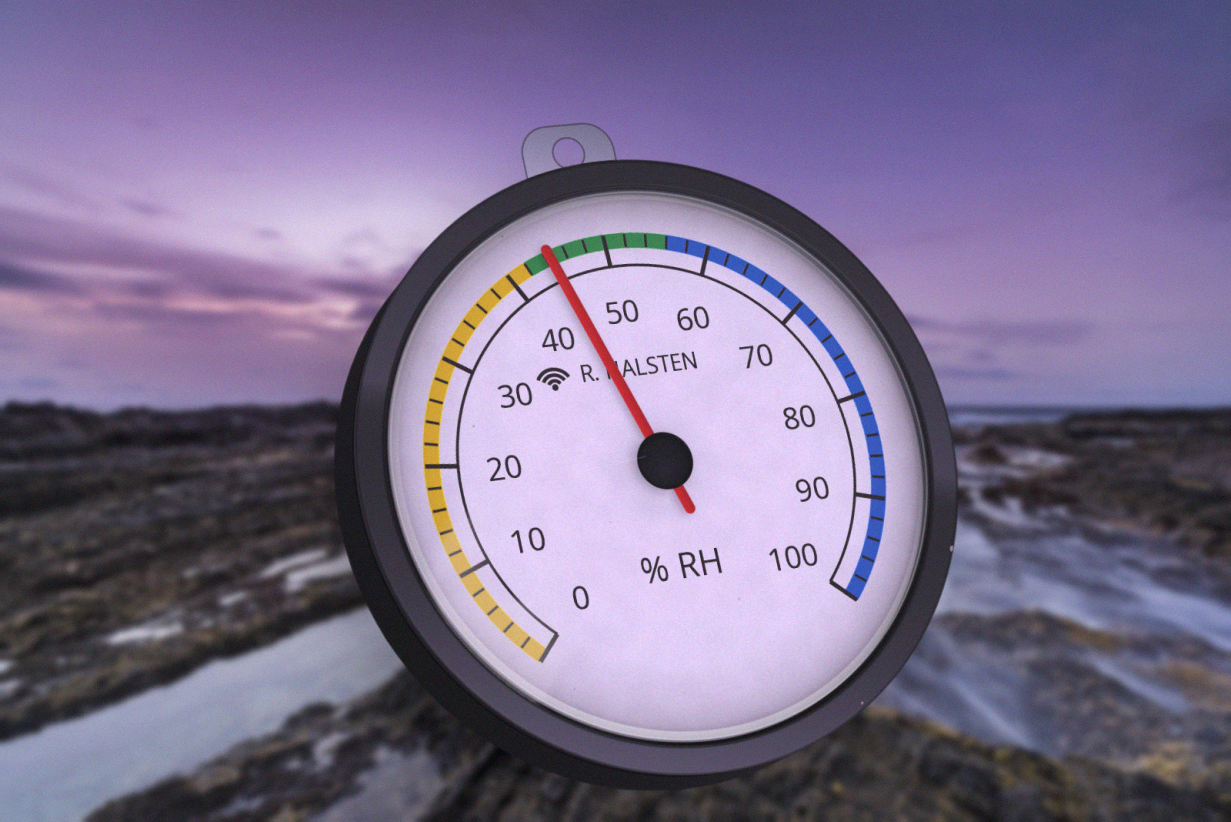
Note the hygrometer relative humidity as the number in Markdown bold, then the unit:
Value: **44** %
